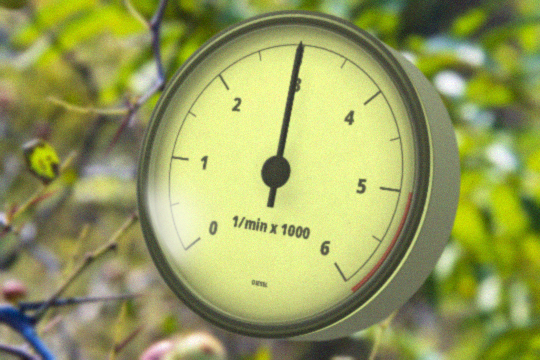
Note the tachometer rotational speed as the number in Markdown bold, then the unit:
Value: **3000** rpm
